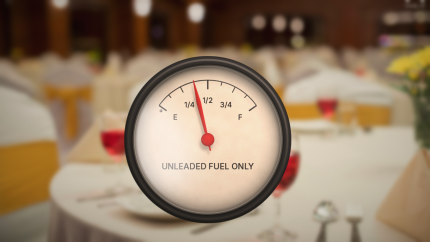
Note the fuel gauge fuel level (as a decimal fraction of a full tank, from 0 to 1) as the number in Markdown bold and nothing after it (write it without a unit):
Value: **0.375**
